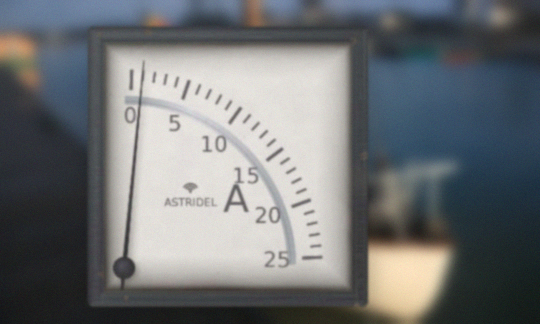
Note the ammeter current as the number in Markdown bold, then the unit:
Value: **1** A
